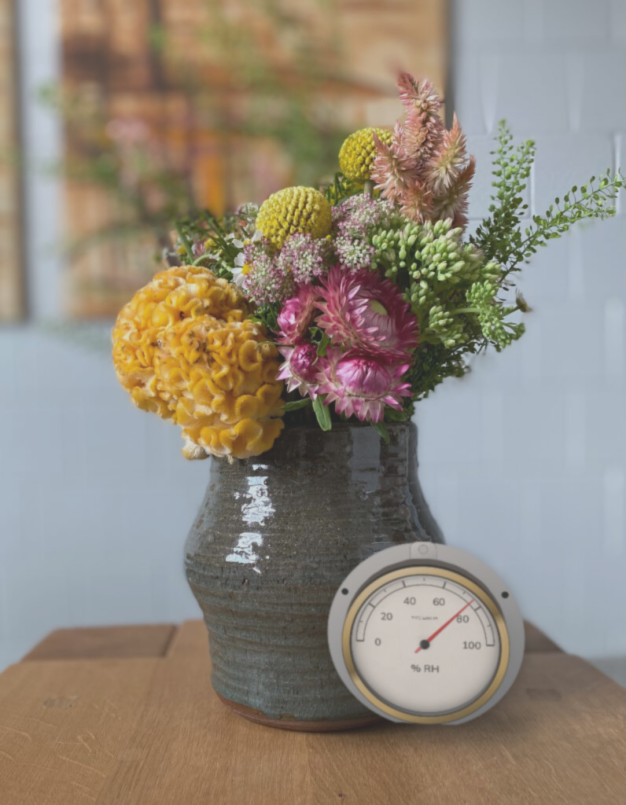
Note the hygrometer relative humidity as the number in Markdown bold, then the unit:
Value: **75** %
